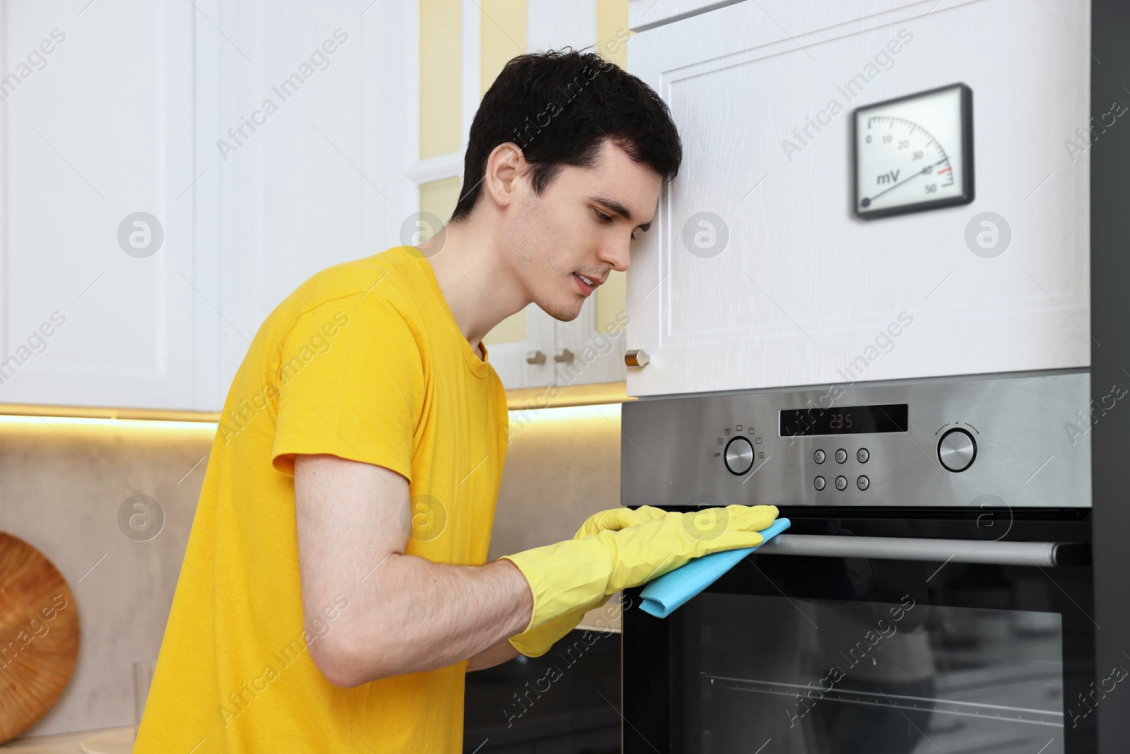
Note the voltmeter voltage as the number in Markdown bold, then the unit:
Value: **40** mV
